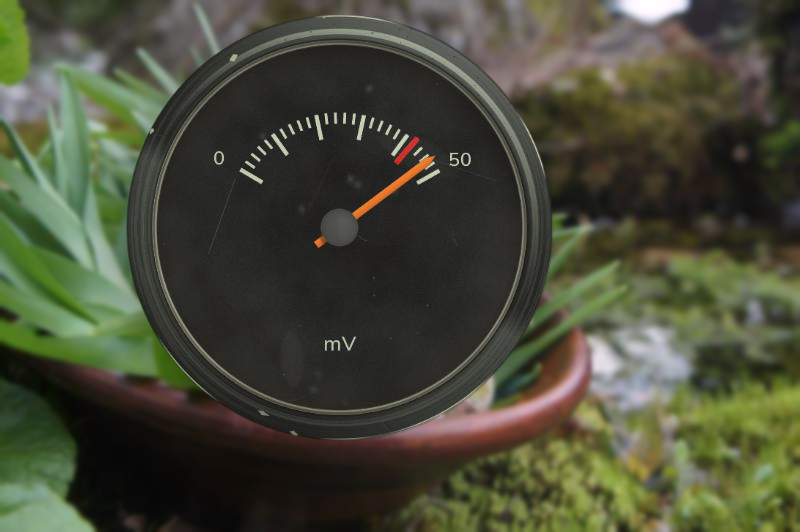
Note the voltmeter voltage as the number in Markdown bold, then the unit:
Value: **47** mV
